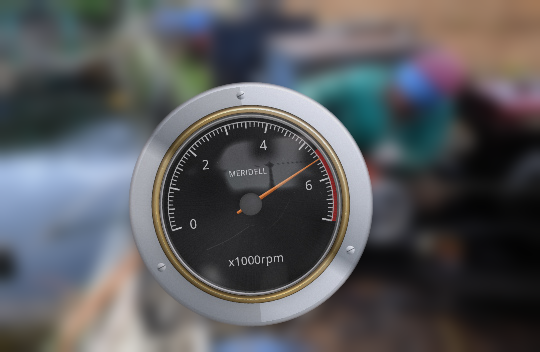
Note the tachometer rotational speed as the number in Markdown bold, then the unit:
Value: **5500** rpm
